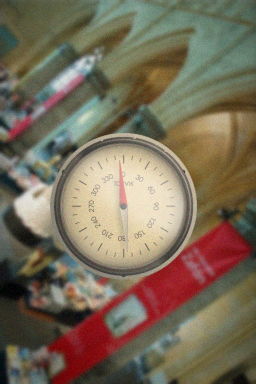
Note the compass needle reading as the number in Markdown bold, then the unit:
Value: **355** °
